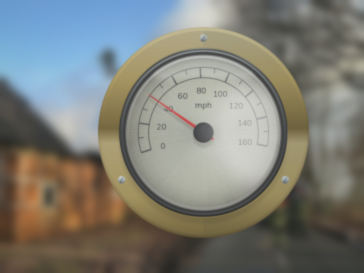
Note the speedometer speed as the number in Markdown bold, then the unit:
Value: **40** mph
